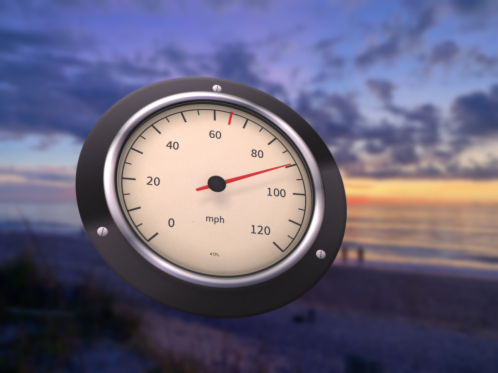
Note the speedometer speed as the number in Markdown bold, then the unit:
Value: **90** mph
